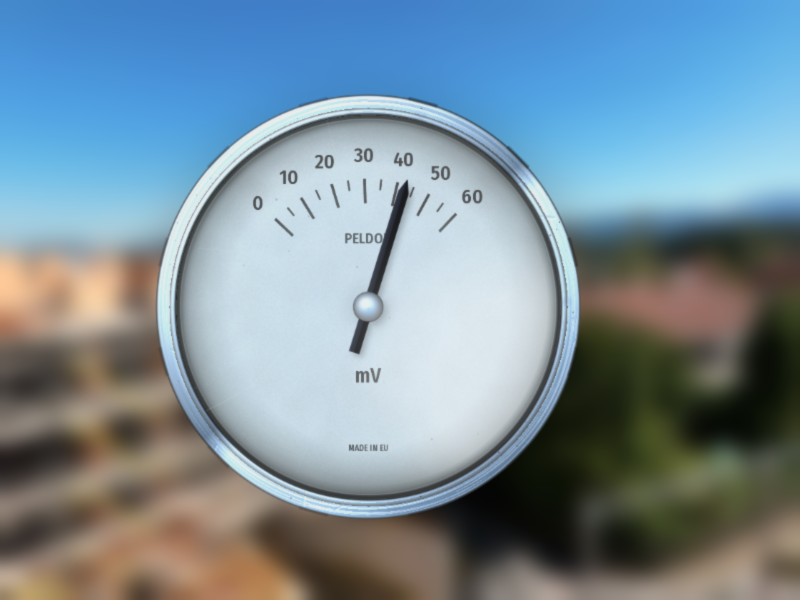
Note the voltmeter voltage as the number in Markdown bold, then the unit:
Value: **42.5** mV
